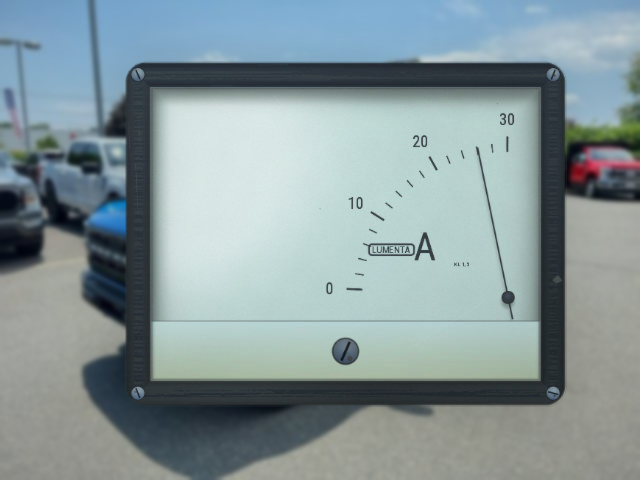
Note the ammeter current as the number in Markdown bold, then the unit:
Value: **26** A
